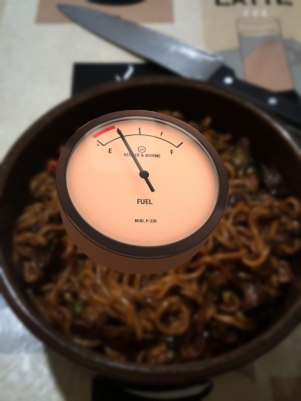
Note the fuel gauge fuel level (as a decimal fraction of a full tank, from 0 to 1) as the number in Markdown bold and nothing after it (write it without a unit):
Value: **0.25**
